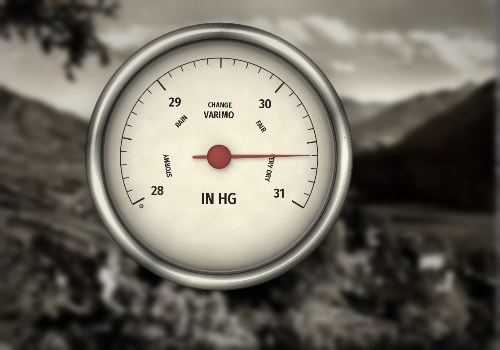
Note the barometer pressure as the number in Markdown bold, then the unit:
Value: **30.6** inHg
